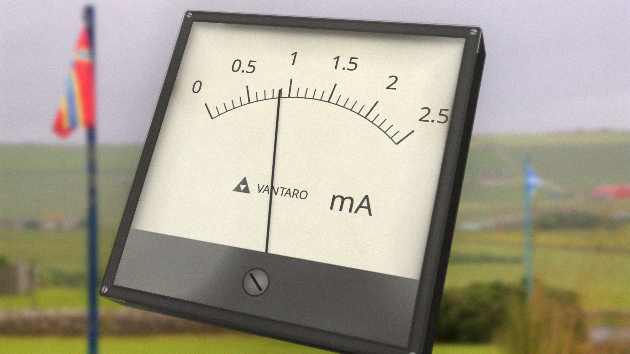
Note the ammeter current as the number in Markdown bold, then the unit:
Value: **0.9** mA
